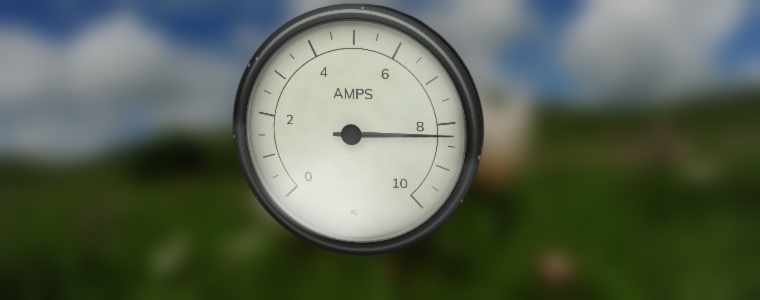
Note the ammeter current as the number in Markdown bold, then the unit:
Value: **8.25** A
